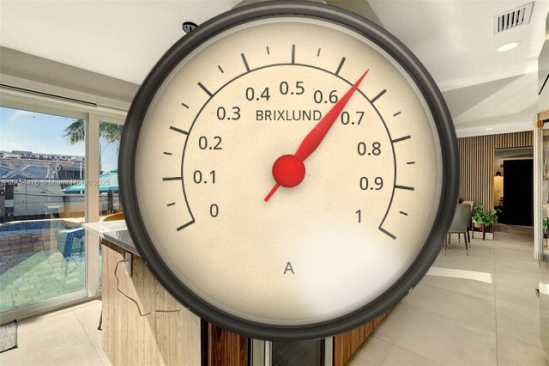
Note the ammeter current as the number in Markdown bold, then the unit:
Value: **0.65** A
